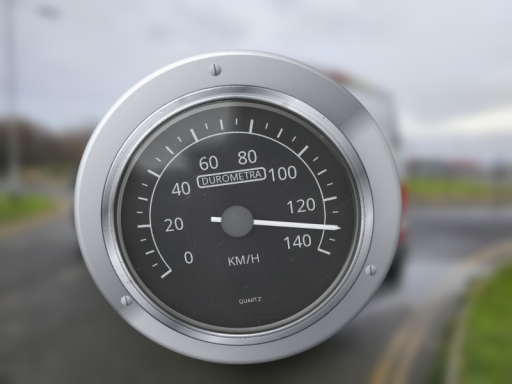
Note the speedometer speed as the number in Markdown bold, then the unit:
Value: **130** km/h
